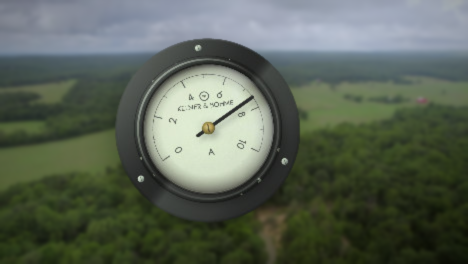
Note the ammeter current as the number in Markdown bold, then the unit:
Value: **7.5** A
